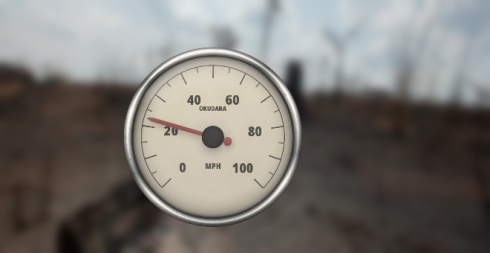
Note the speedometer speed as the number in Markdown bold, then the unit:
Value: **22.5** mph
